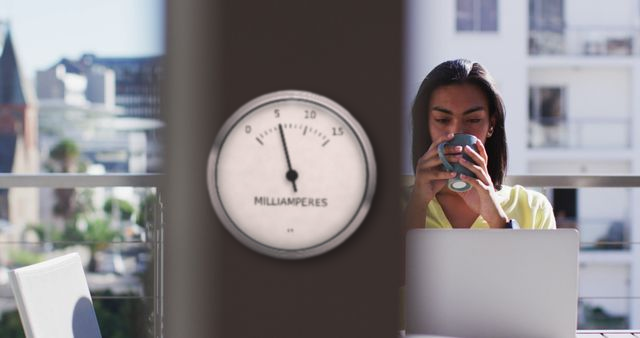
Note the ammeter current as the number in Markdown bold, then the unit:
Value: **5** mA
